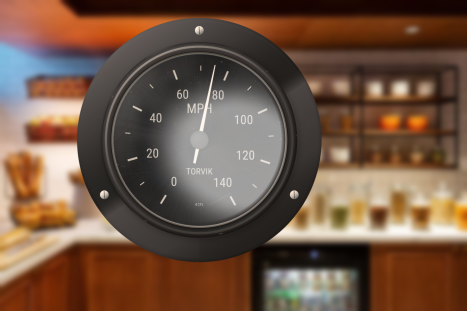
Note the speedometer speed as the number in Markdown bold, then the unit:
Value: **75** mph
